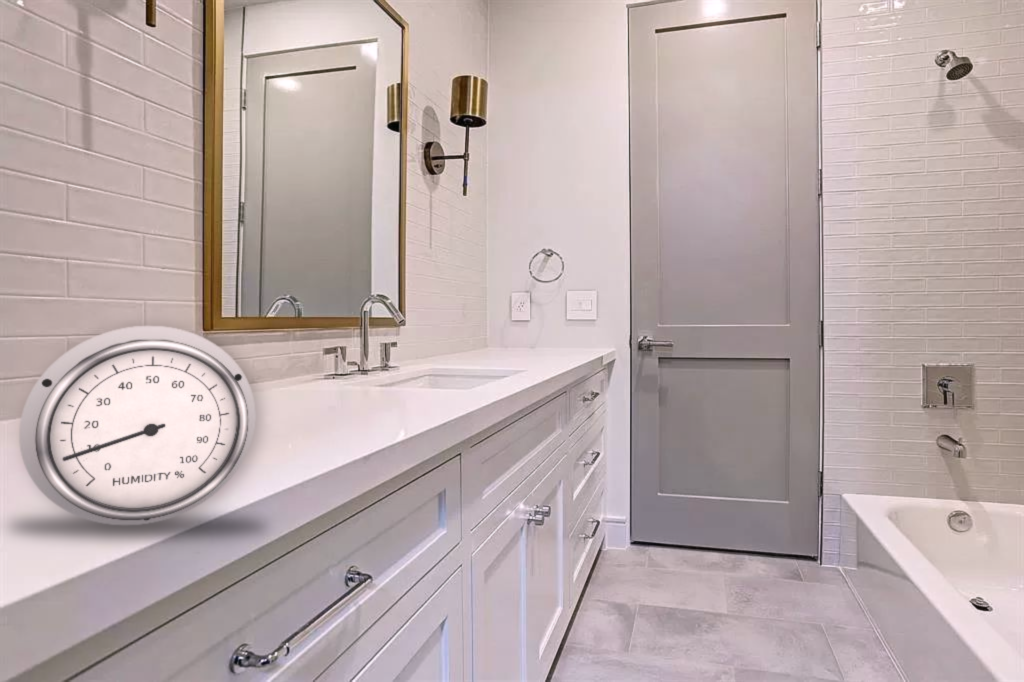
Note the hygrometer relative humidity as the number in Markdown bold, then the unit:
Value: **10** %
